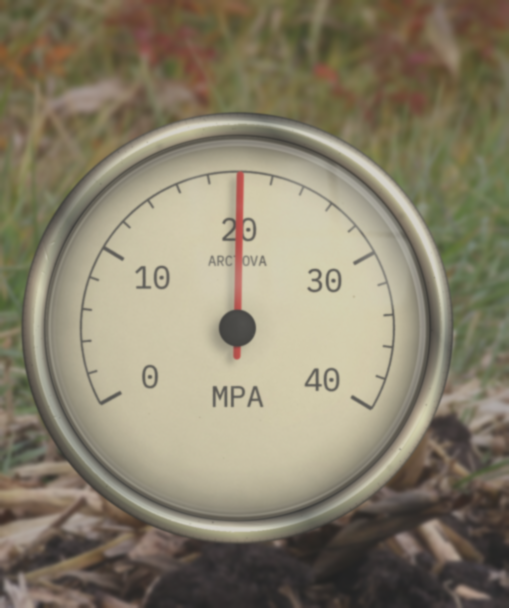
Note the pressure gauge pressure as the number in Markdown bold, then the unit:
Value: **20** MPa
